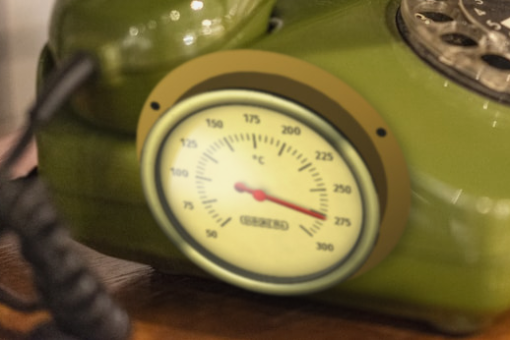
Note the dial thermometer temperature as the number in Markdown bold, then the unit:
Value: **275** °C
